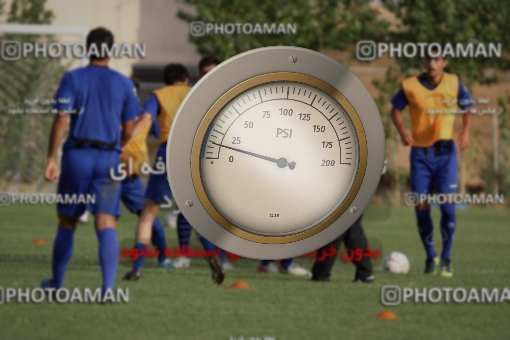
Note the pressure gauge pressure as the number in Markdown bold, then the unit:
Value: **15** psi
